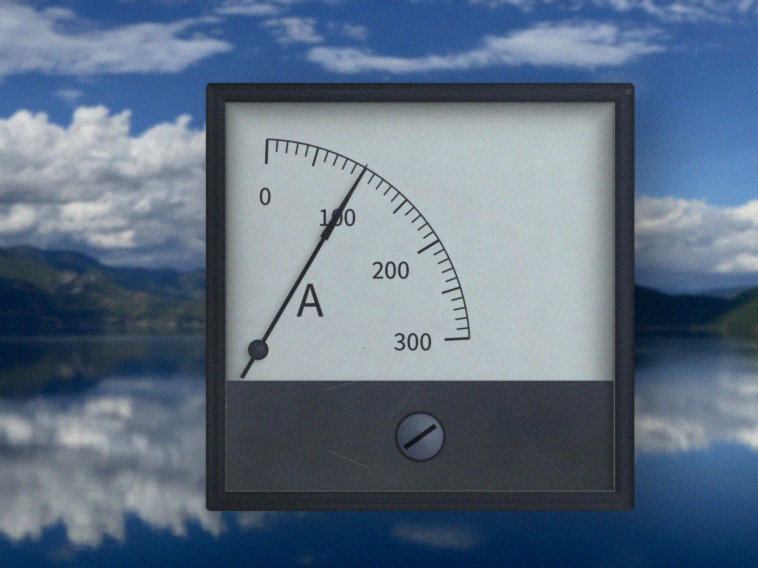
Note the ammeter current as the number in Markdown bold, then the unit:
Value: **100** A
